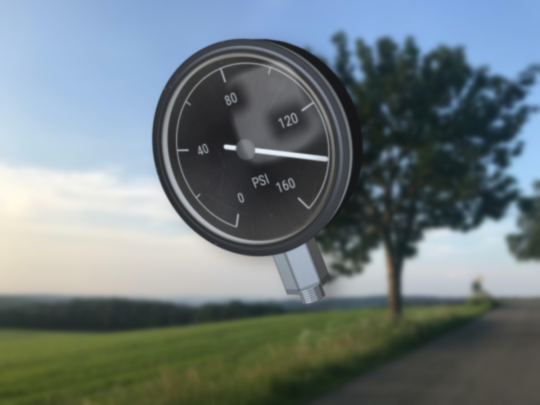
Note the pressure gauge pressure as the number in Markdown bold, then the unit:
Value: **140** psi
